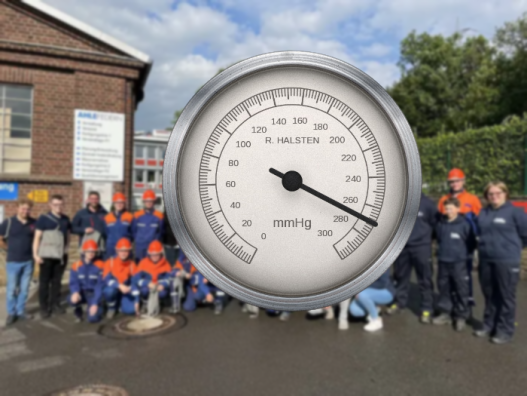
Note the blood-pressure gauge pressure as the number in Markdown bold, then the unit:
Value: **270** mmHg
